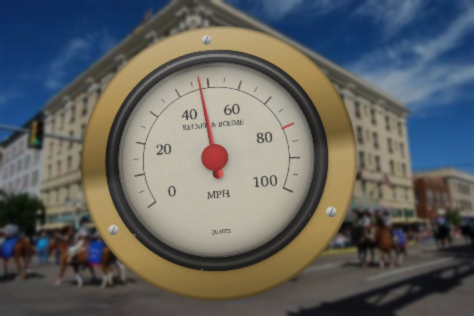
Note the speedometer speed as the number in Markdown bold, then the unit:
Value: **47.5** mph
